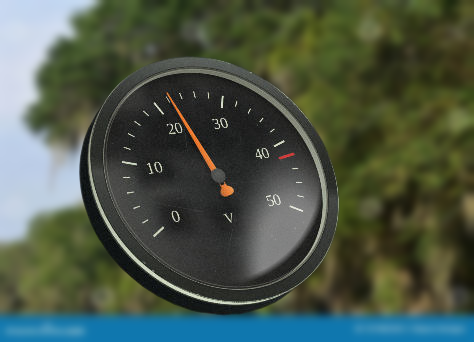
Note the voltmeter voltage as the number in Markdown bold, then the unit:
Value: **22** V
